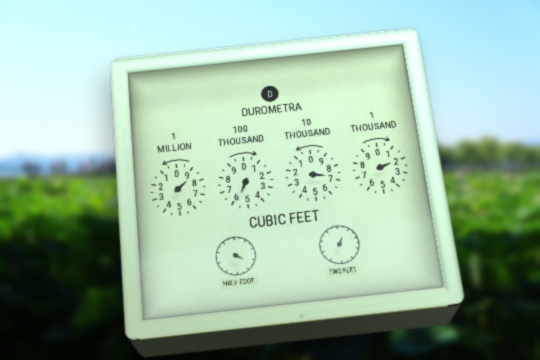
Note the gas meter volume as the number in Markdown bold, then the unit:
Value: **857200** ft³
